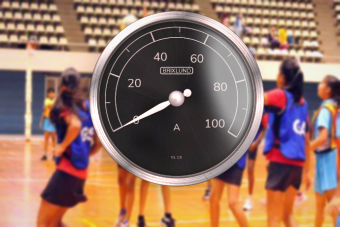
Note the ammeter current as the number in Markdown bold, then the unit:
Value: **0** A
